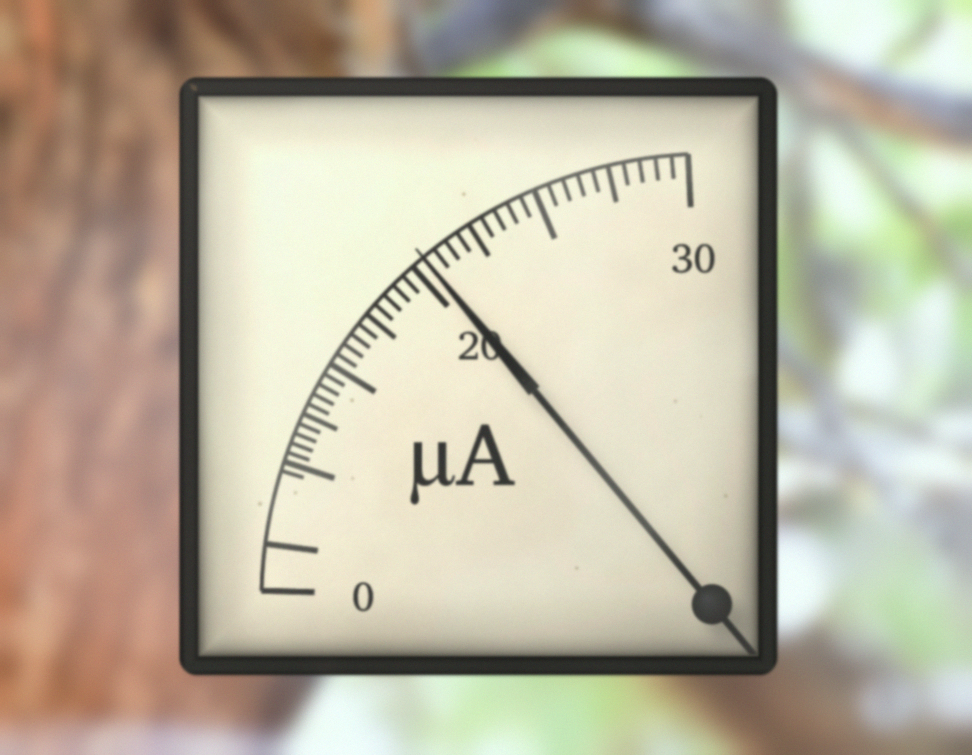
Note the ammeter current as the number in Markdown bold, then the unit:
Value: **20.5** µA
